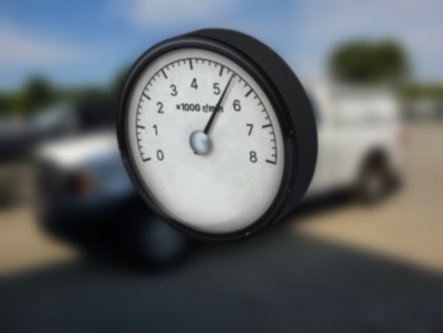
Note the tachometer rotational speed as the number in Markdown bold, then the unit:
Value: **5400** rpm
